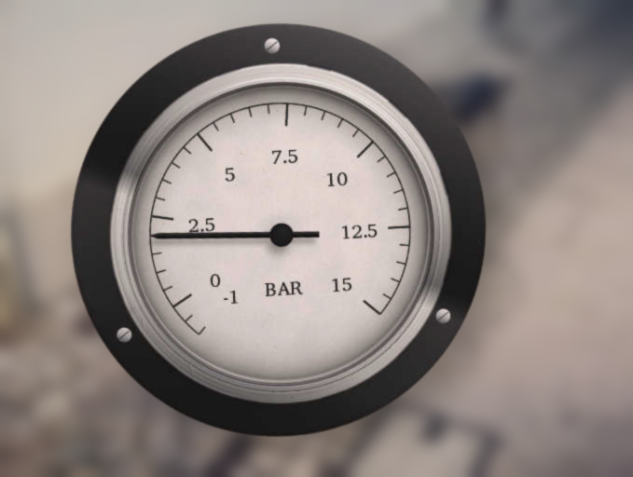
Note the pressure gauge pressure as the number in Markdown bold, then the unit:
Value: **2** bar
